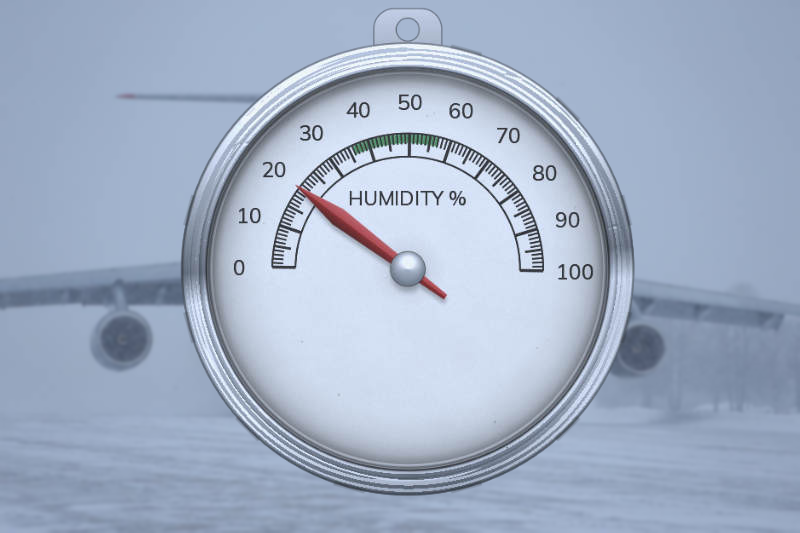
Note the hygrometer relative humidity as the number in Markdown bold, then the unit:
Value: **20** %
